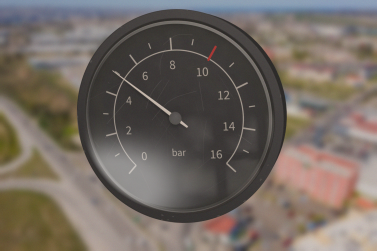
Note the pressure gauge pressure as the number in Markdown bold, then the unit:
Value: **5** bar
